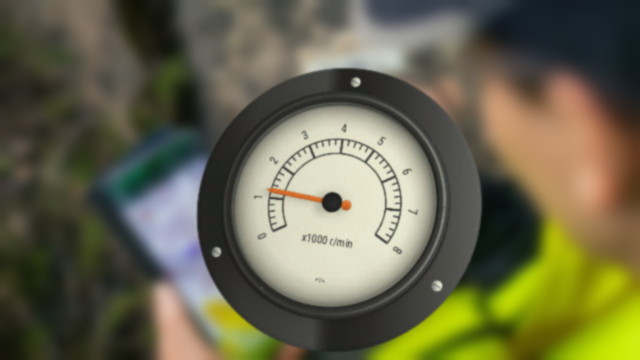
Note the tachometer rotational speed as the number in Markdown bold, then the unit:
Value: **1200** rpm
